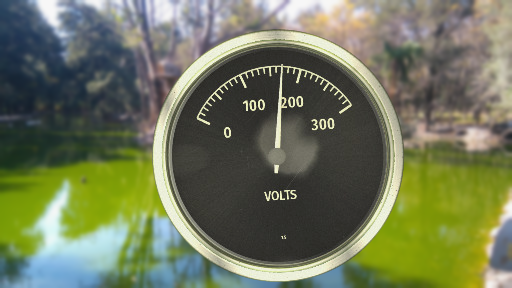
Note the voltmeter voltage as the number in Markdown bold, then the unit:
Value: **170** V
